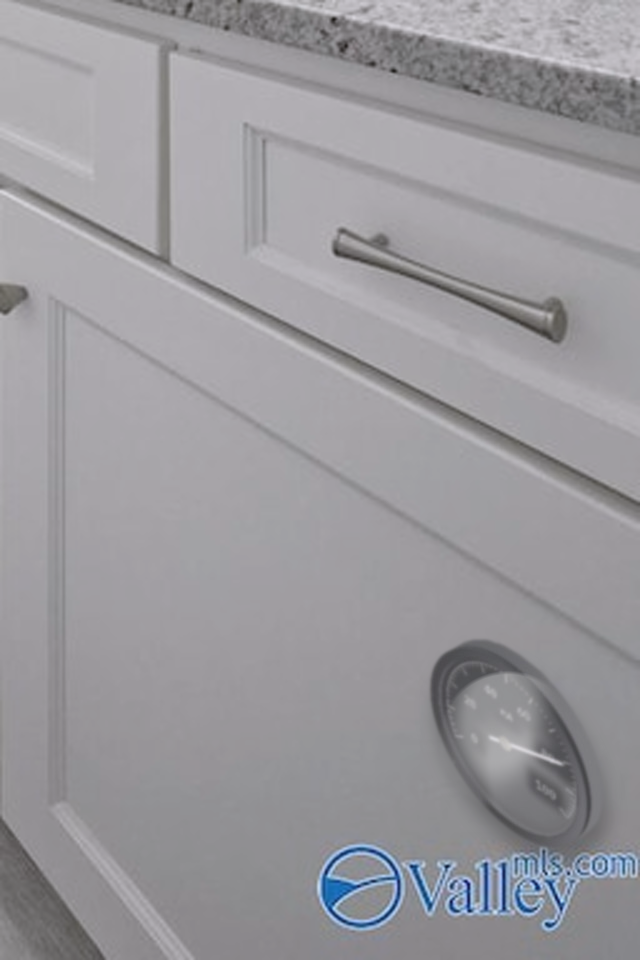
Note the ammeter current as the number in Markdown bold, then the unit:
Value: **80** mA
